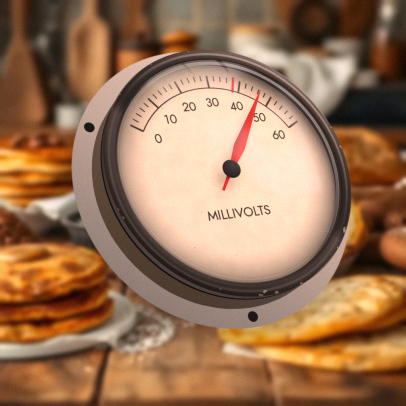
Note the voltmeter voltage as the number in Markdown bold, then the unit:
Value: **46** mV
